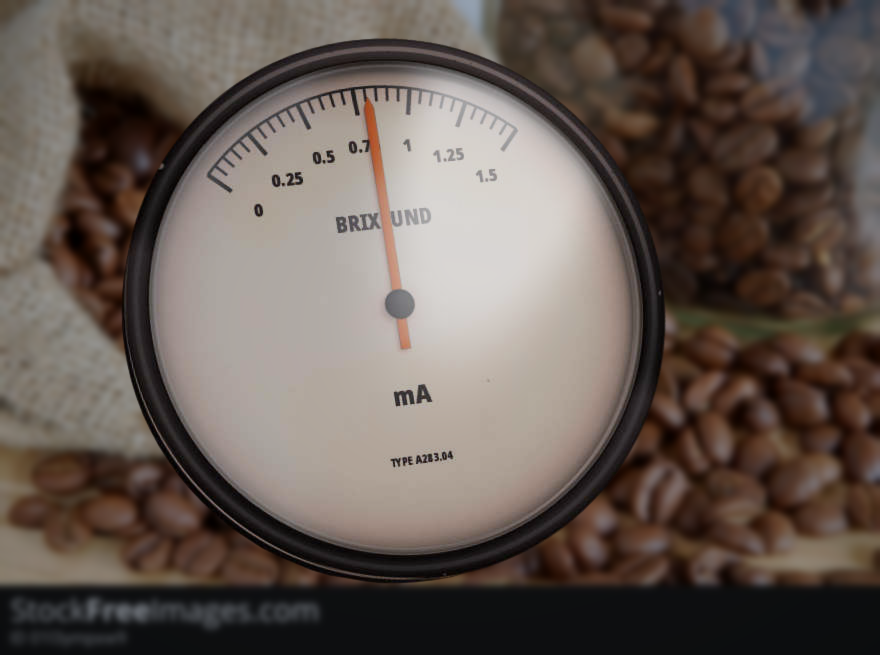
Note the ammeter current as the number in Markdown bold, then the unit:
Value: **0.8** mA
